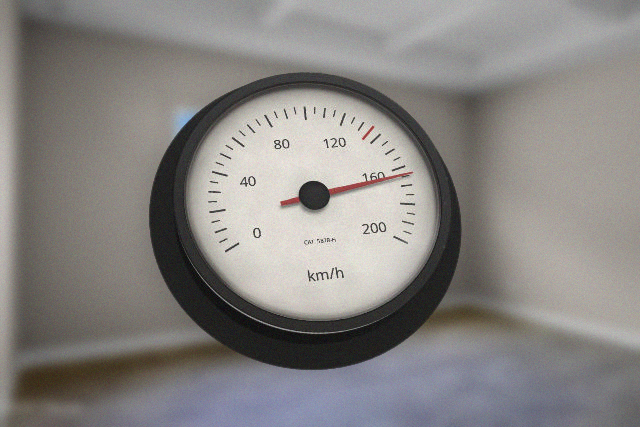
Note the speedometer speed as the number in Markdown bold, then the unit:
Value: **165** km/h
